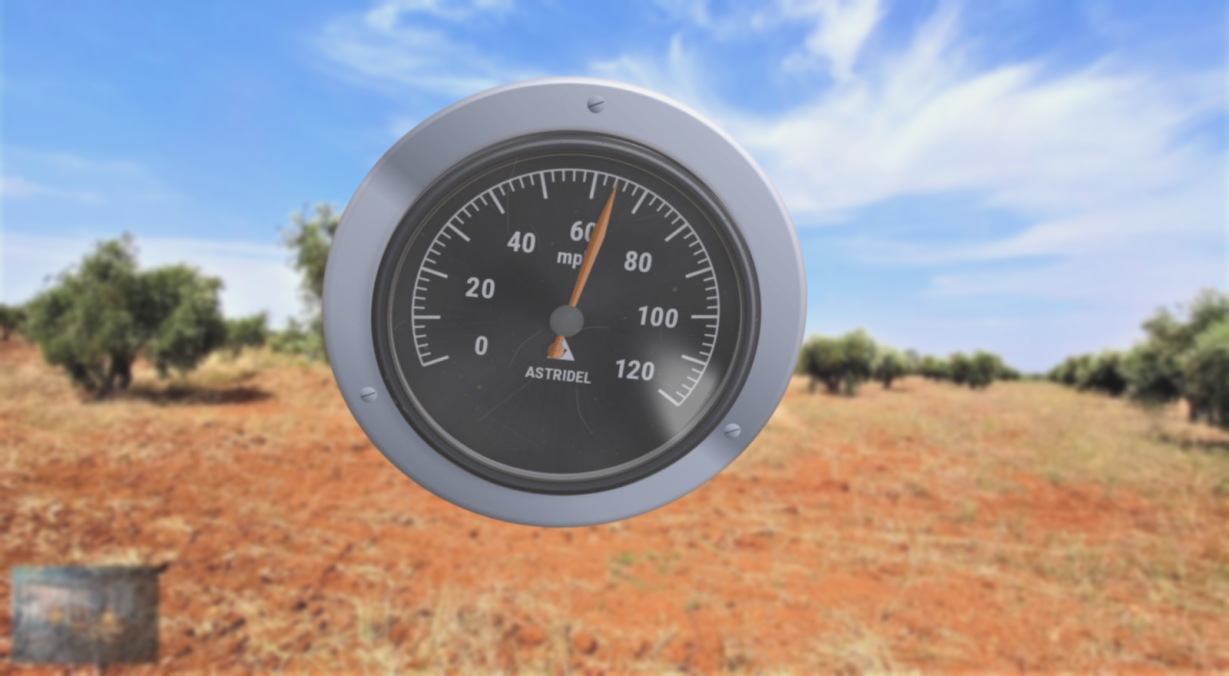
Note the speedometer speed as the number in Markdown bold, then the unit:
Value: **64** mph
